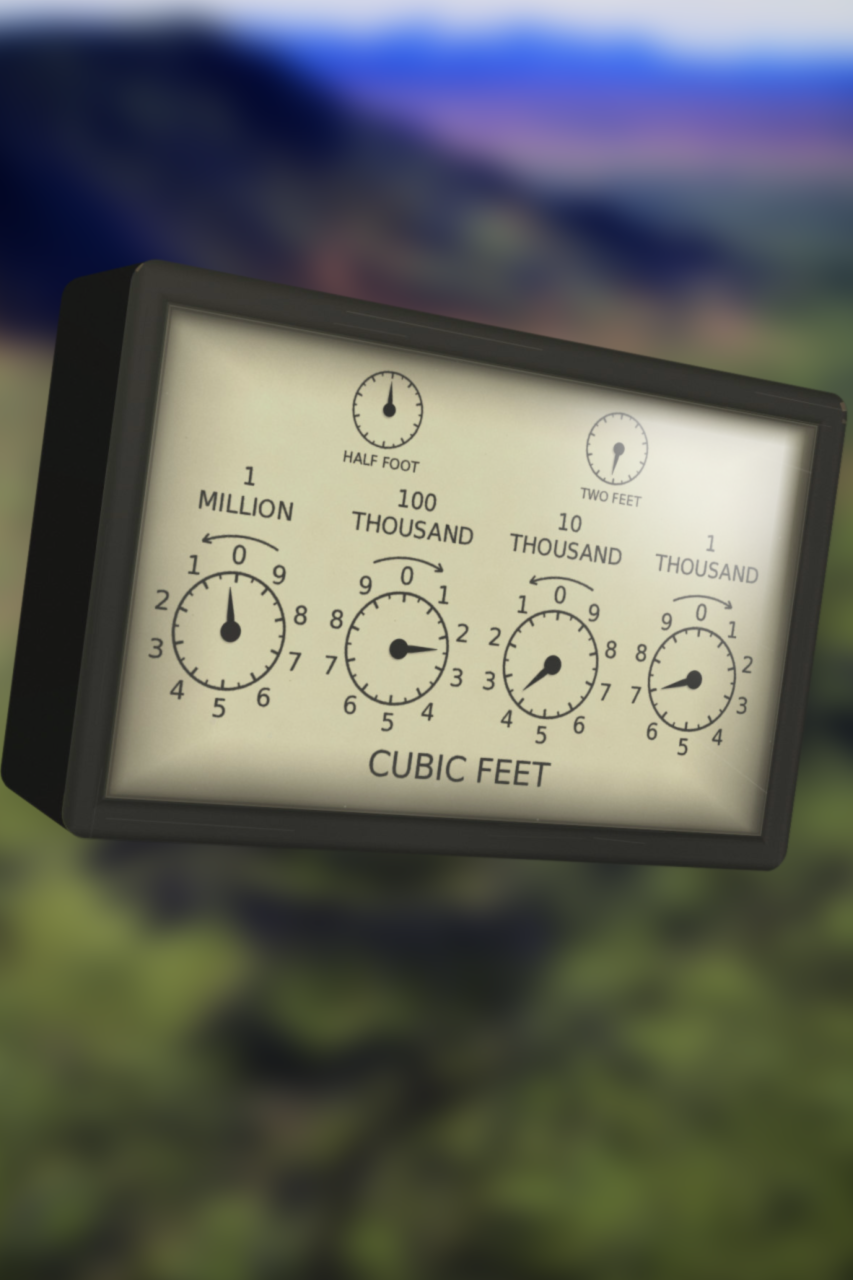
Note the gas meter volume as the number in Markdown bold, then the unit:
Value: **23700** ft³
